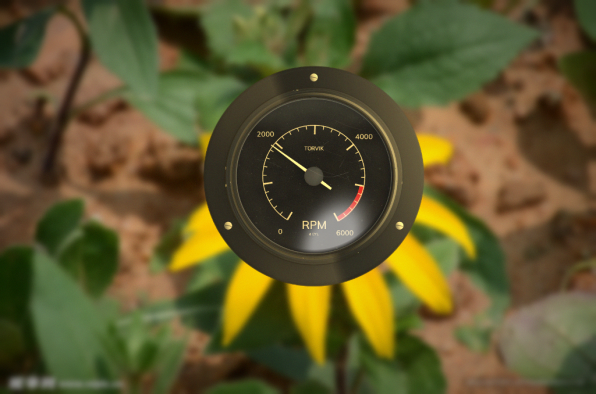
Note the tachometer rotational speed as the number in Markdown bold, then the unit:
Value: **1900** rpm
